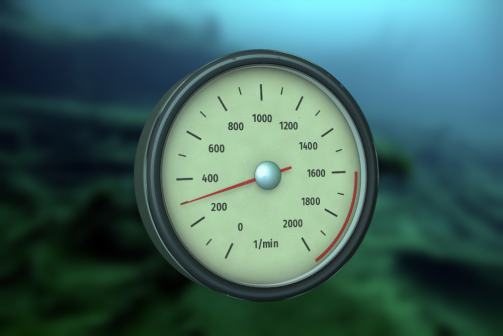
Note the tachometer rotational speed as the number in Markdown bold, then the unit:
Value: **300** rpm
